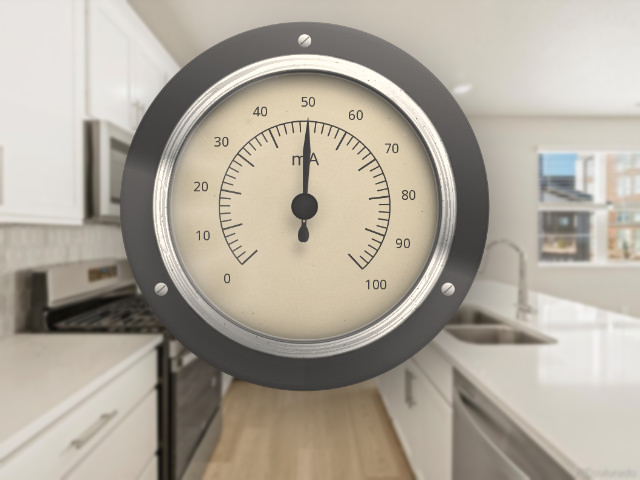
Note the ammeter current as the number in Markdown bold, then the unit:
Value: **50** mA
